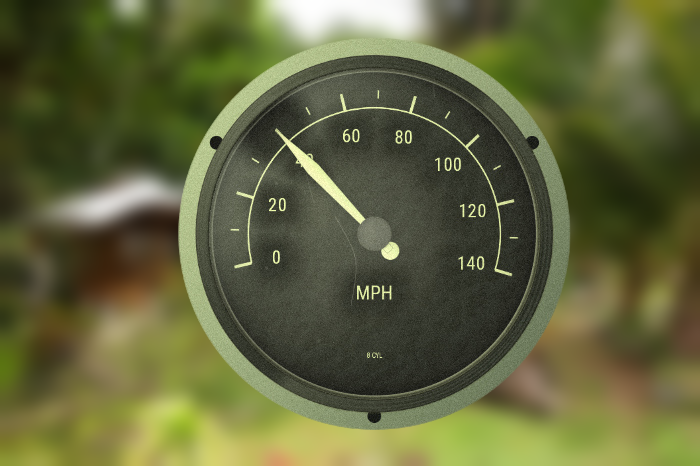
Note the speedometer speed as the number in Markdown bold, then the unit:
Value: **40** mph
